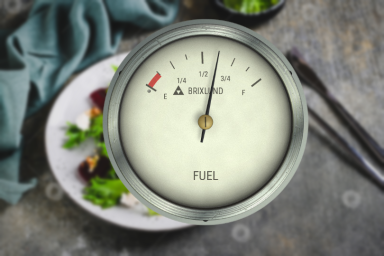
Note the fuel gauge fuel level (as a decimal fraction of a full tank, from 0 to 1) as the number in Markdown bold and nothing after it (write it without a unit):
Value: **0.625**
